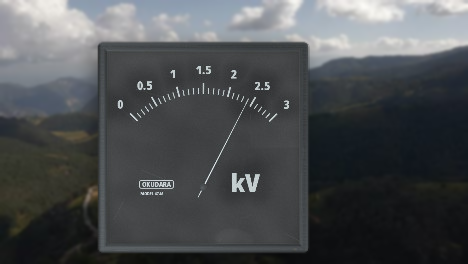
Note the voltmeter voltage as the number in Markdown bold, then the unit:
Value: **2.4** kV
